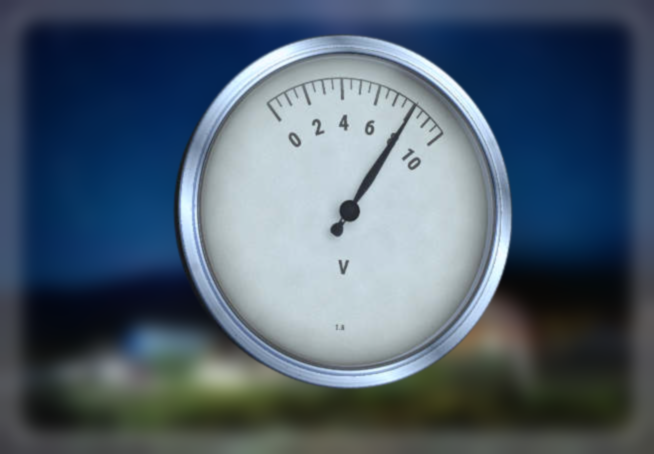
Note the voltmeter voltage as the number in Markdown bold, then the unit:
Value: **8** V
